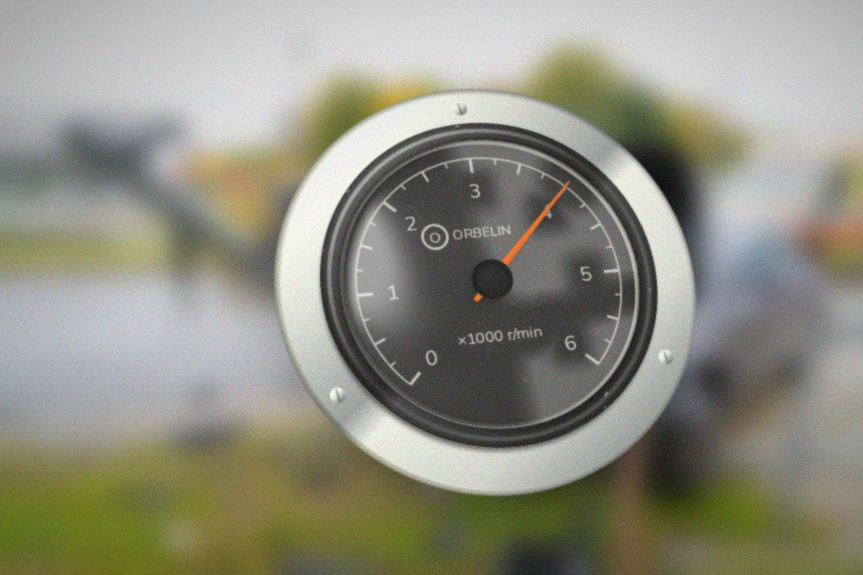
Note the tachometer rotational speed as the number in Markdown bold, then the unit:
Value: **4000** rpm
